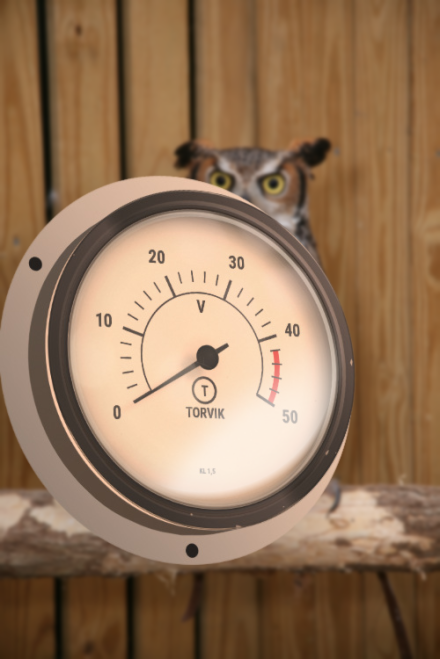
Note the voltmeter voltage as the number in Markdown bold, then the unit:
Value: **0** V
